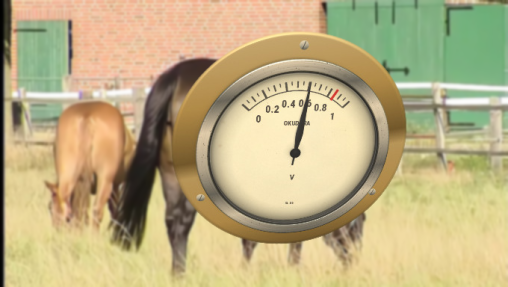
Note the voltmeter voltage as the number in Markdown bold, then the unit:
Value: **0.6** V
